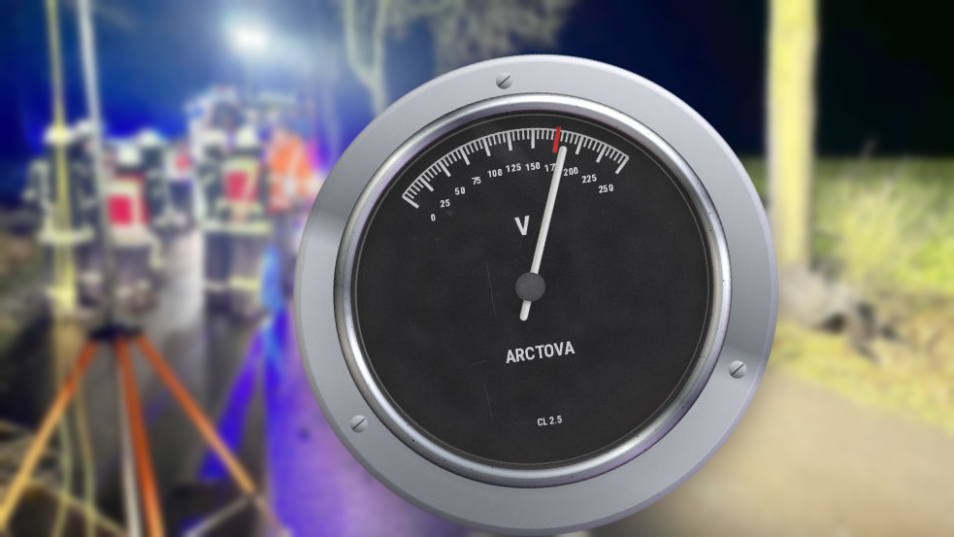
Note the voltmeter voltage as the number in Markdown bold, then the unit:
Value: **185** V
